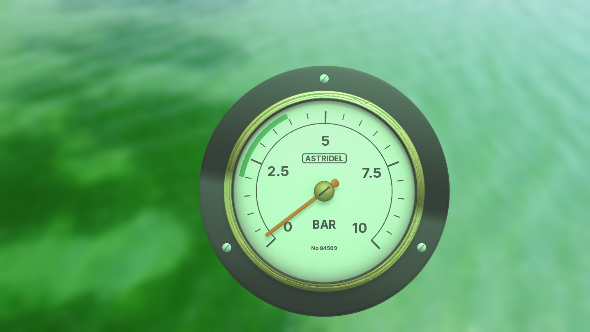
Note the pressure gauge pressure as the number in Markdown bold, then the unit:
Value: **0.25** bar
